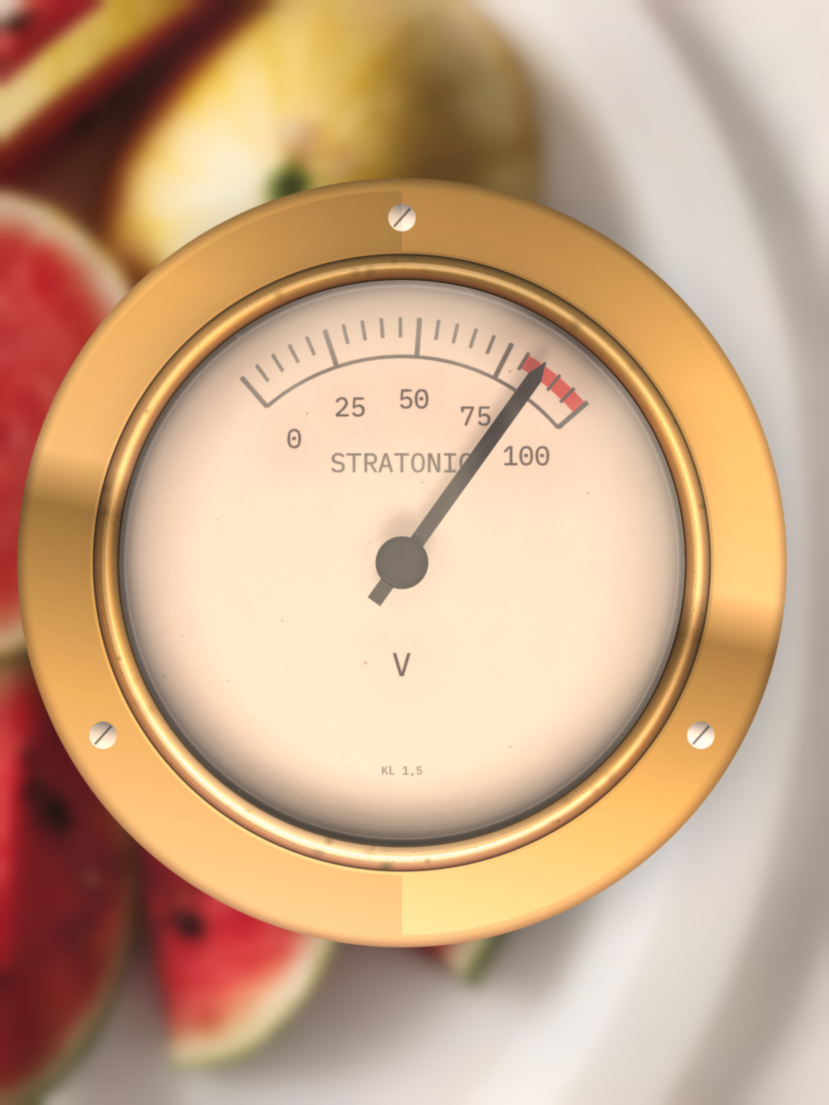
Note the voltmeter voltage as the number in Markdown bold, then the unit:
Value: **85** V
